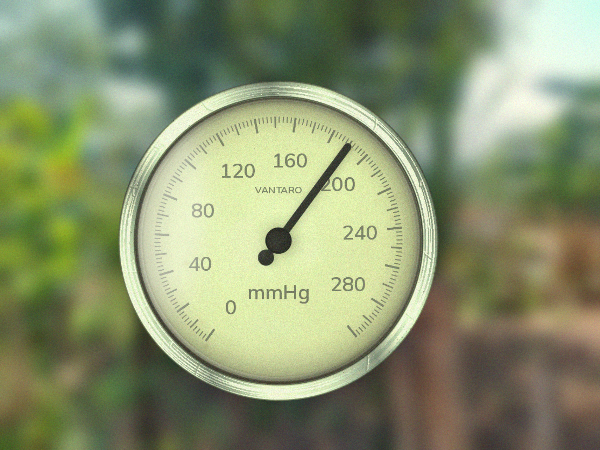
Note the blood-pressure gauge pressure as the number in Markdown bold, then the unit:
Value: **190** mmHg
